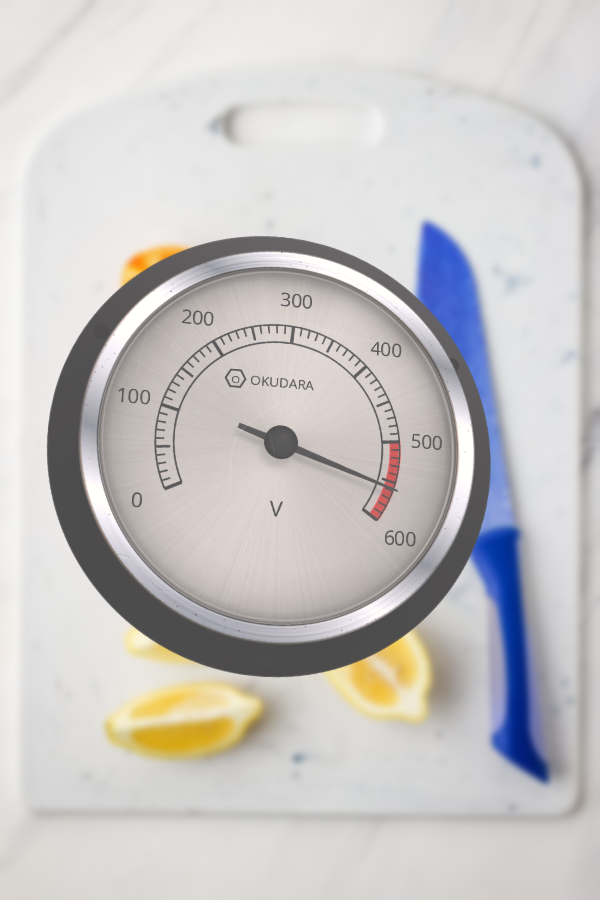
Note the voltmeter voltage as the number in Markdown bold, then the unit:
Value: **560** V
